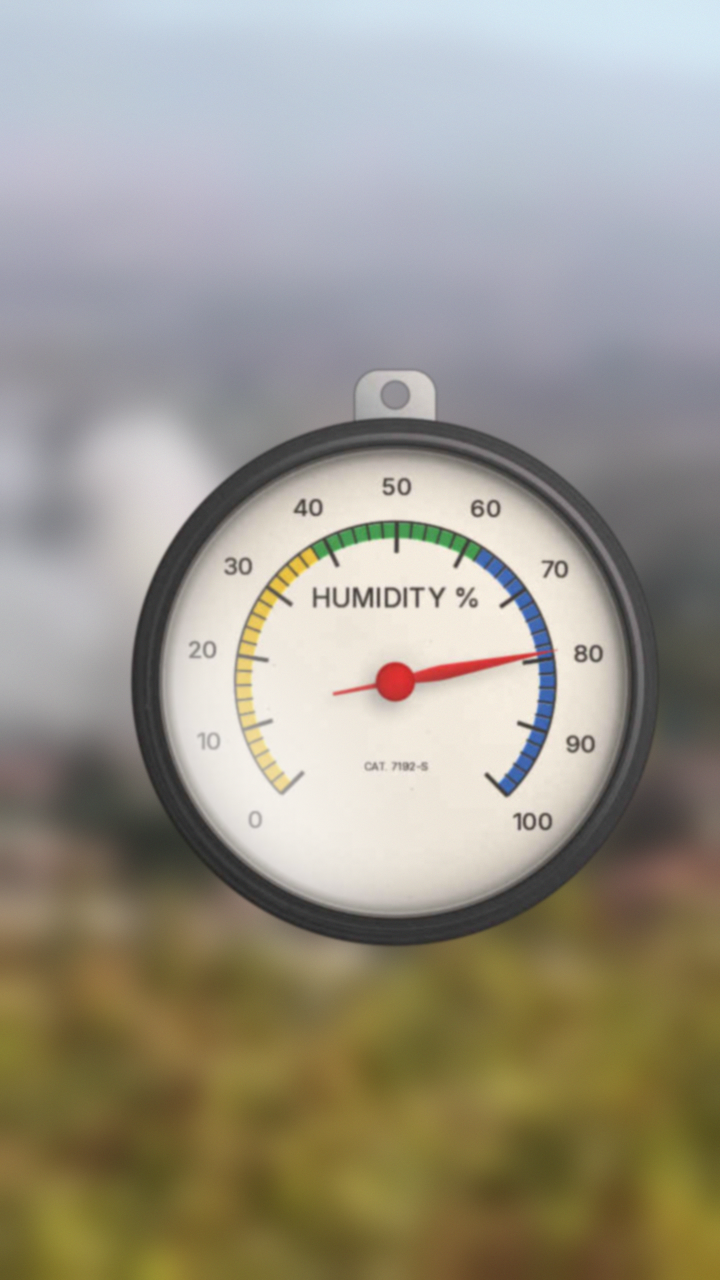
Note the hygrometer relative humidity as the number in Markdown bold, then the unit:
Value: **79** %
